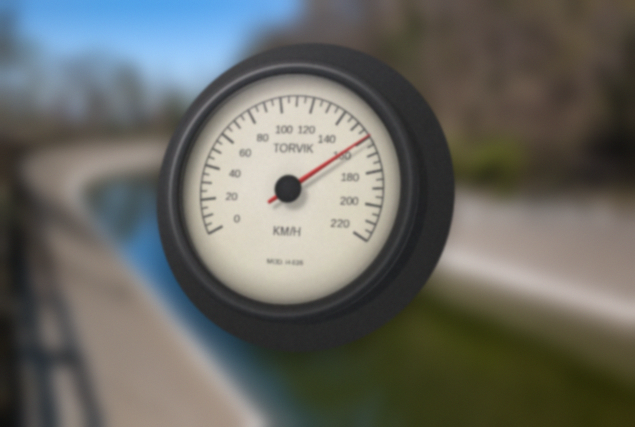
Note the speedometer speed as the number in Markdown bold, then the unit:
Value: **160** km/h
